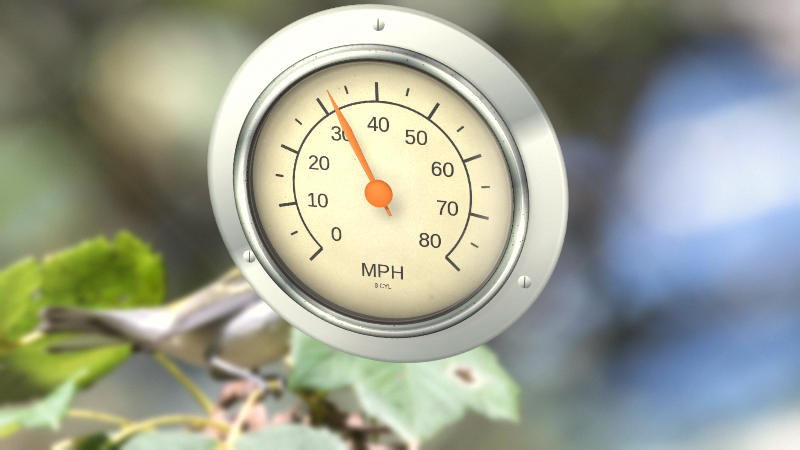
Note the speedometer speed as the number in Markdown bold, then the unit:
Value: **32.5** mph
